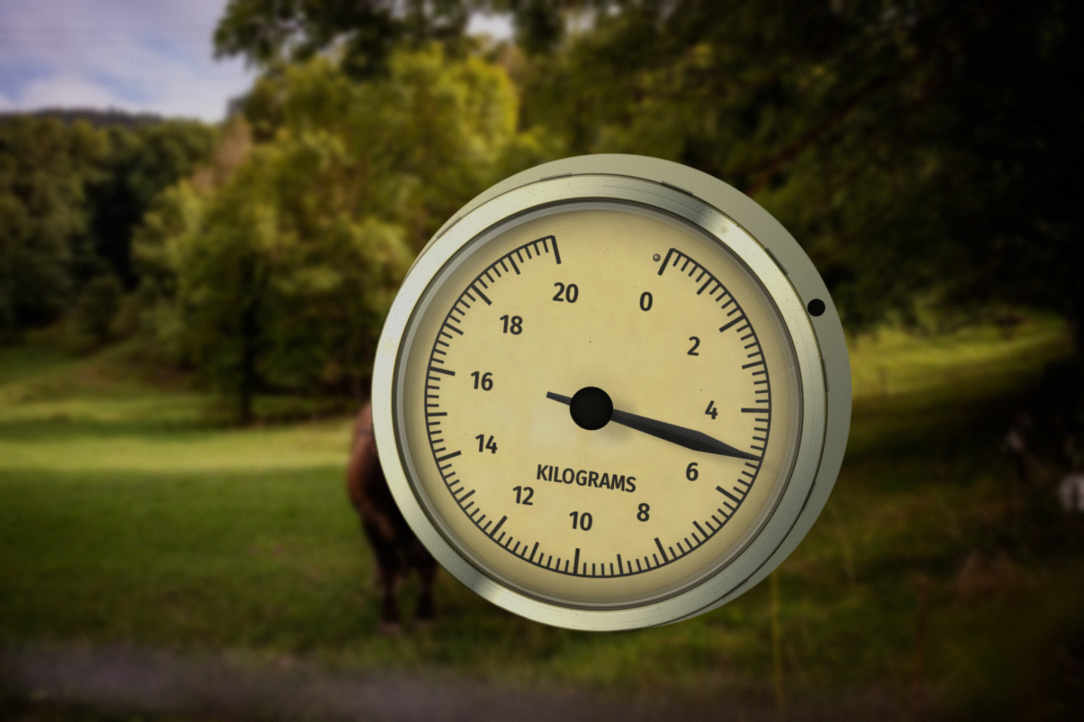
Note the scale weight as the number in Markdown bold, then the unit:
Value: **5** kg
